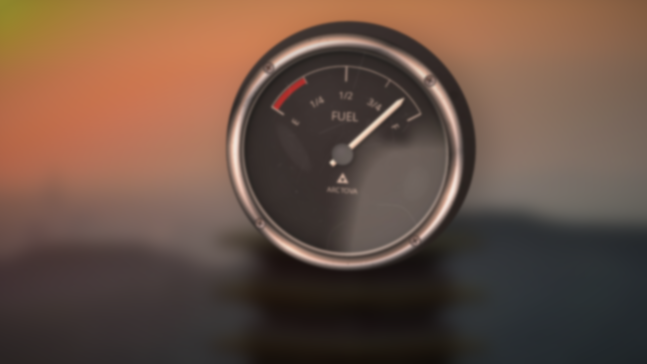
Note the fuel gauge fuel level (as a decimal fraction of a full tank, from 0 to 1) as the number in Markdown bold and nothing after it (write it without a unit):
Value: **0.875**
